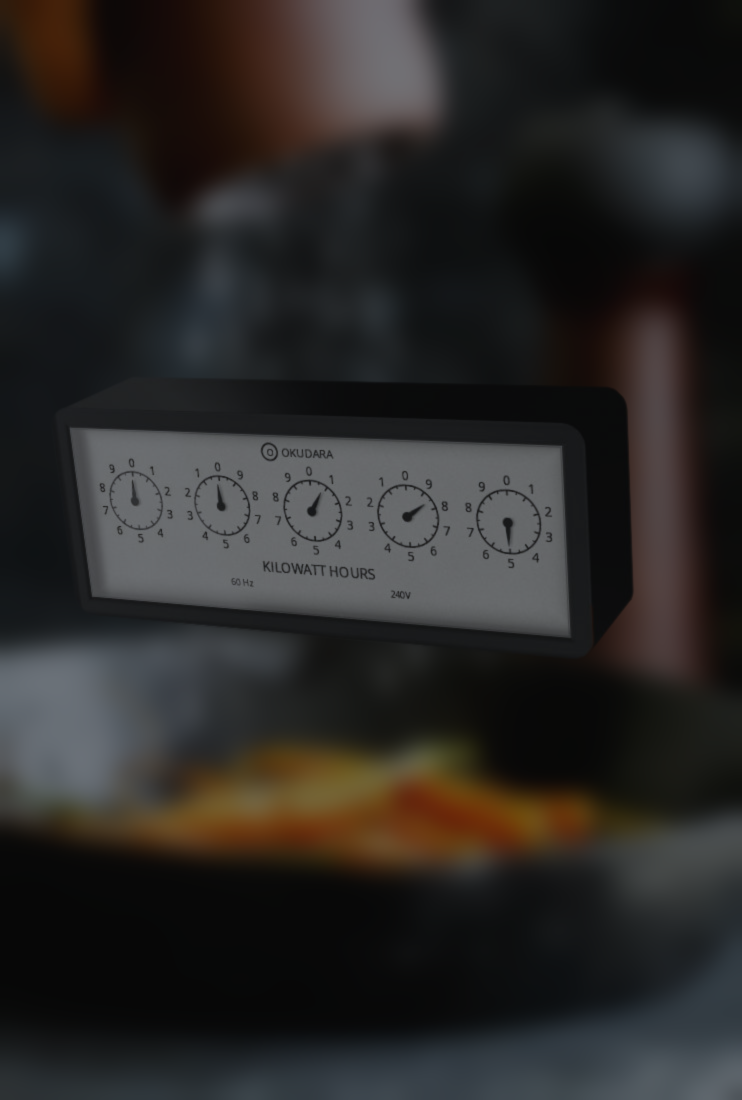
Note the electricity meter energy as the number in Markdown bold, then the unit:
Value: **85** kWh
